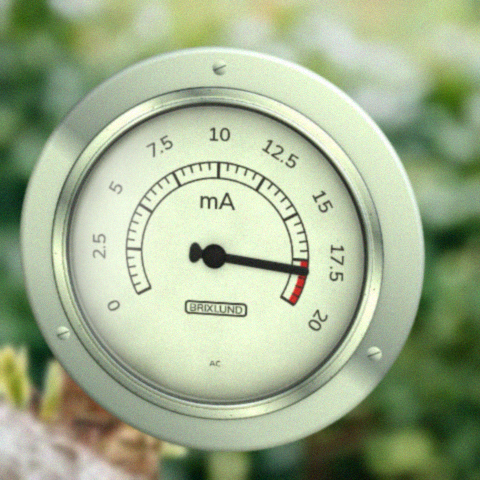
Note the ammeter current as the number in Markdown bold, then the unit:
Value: **18** mA
